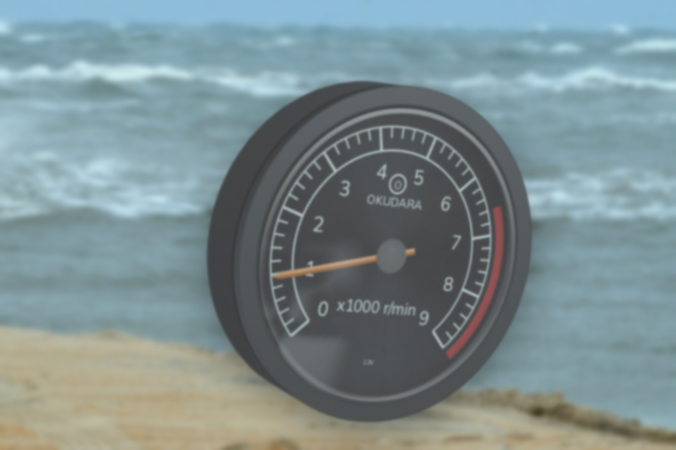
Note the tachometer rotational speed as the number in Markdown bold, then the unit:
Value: **1000** rpm
